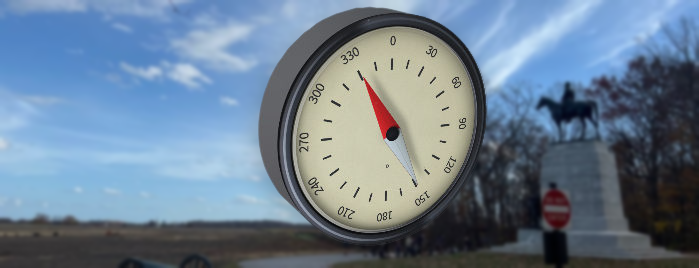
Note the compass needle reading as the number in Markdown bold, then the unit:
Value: **330** °
